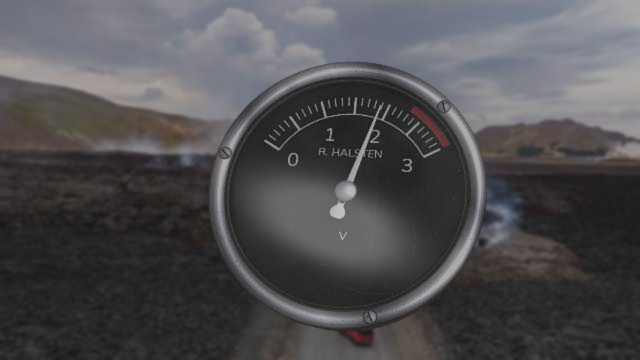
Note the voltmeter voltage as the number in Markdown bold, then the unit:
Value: **1.9** V
